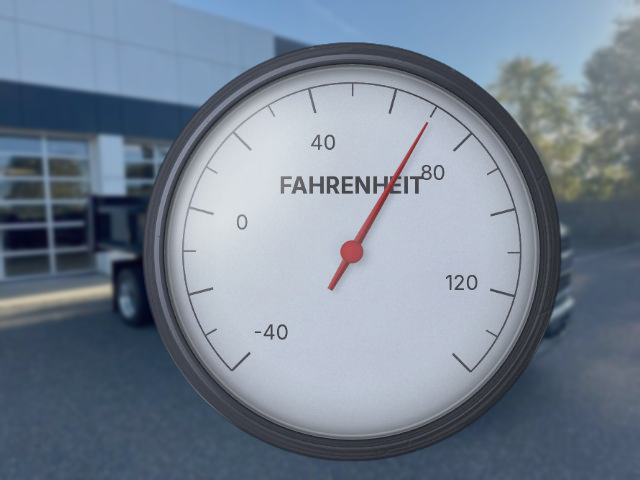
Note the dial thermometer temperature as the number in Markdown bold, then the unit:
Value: **70** °F
